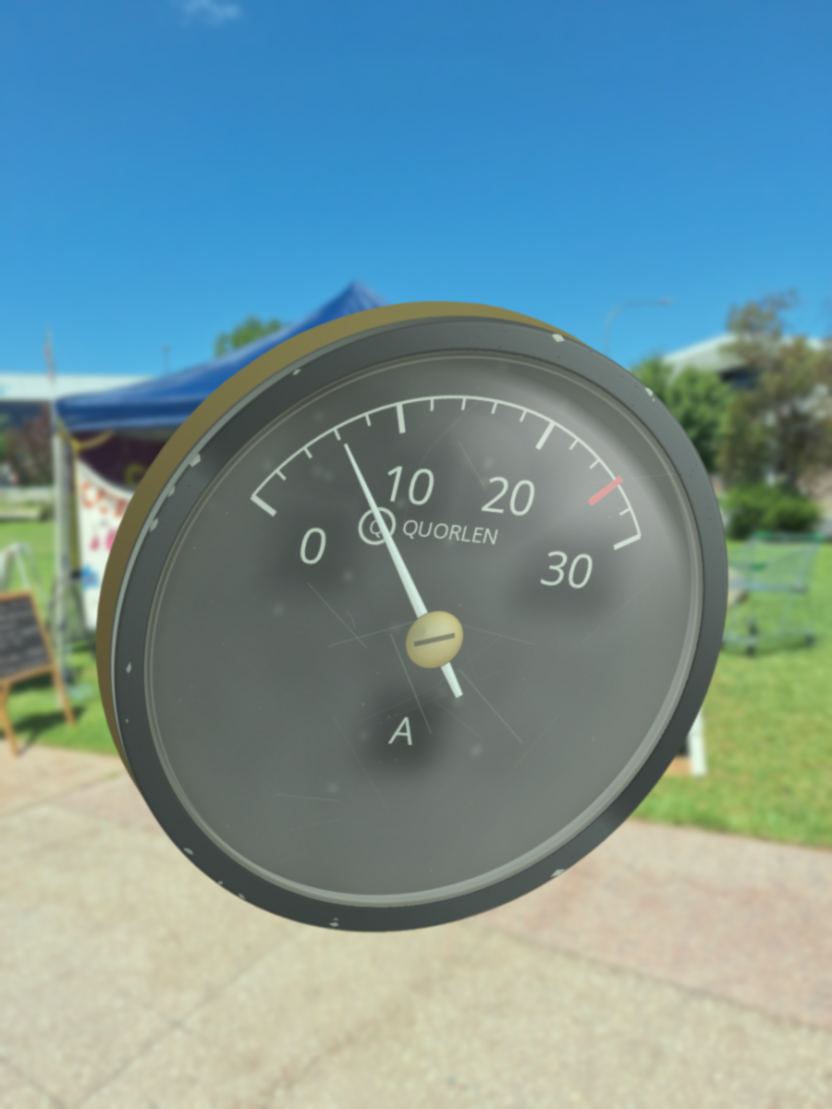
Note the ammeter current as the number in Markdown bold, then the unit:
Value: **6** A
